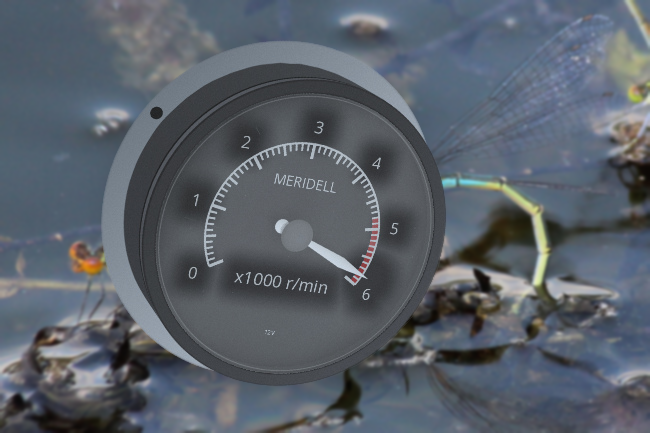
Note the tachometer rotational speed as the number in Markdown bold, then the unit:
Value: **5800** rpm
